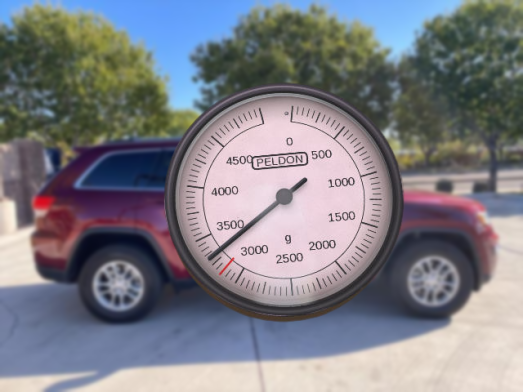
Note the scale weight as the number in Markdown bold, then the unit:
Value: **3300** g
